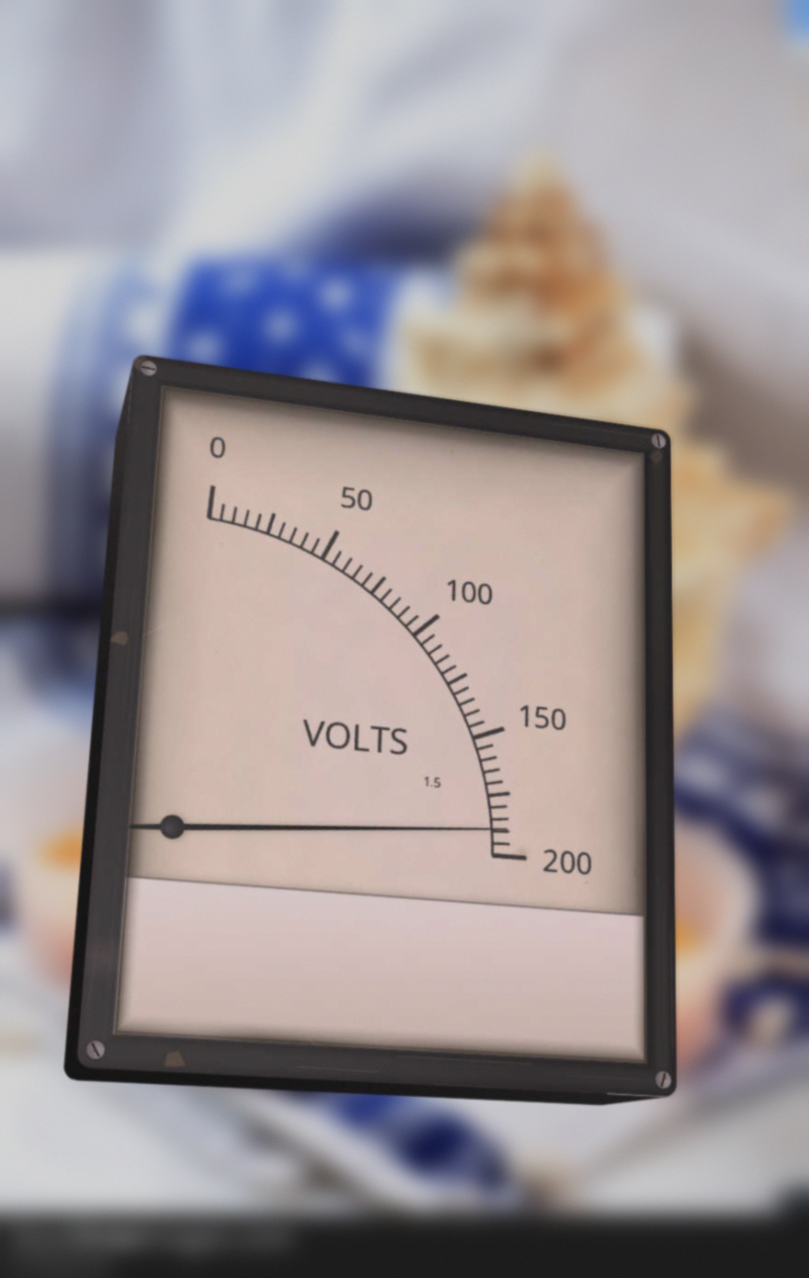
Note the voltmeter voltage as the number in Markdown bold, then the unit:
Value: **190** V
